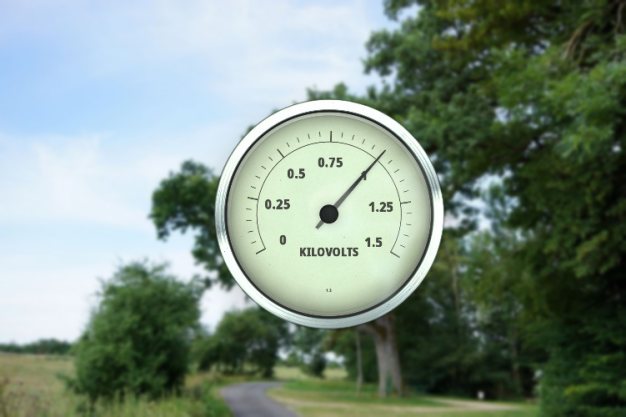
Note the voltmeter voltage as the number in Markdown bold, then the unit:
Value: **1** kV
